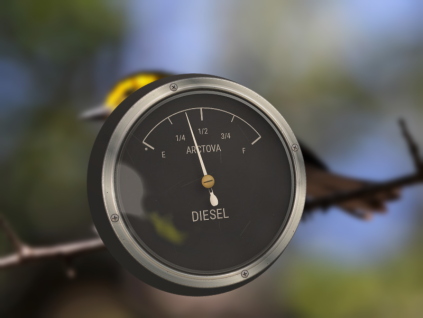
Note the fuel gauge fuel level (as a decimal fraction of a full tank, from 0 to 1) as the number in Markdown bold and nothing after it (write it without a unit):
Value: **0.375**
